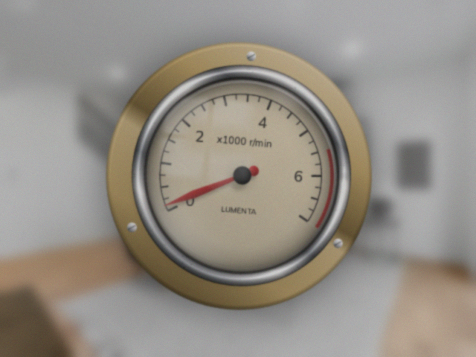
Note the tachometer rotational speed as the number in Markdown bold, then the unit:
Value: **125** rpm
